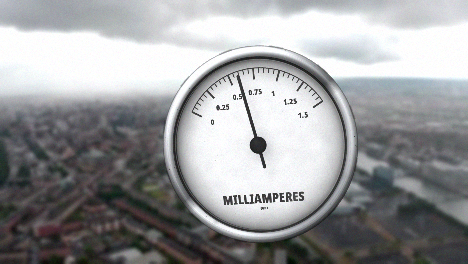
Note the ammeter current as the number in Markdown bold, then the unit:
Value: **0.6** mA
